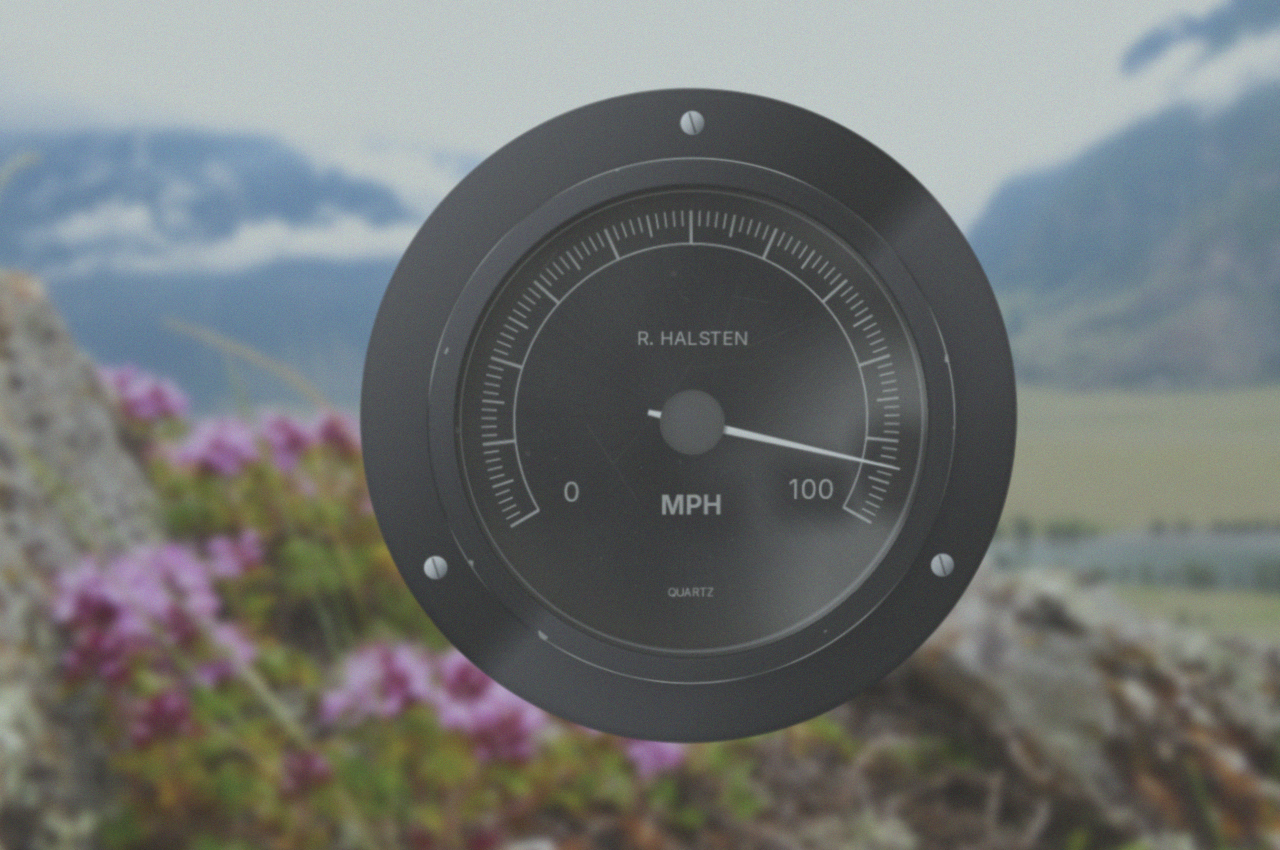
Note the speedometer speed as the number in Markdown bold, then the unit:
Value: **93** mph
